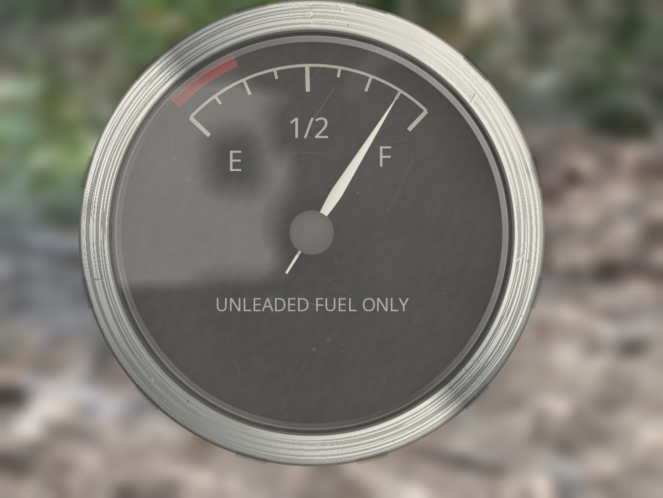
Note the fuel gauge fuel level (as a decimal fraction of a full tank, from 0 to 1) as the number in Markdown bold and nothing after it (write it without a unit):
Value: **0.875**
